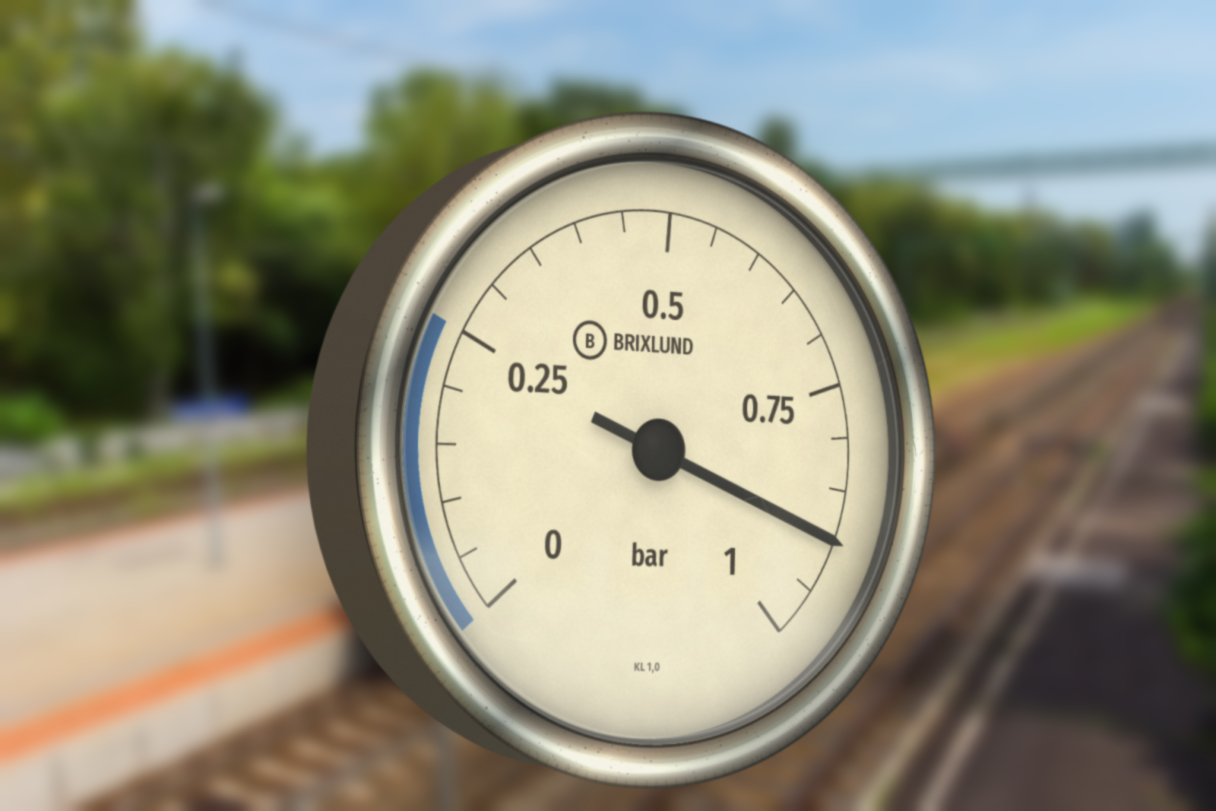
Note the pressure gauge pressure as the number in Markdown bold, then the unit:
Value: **0.9** bar
